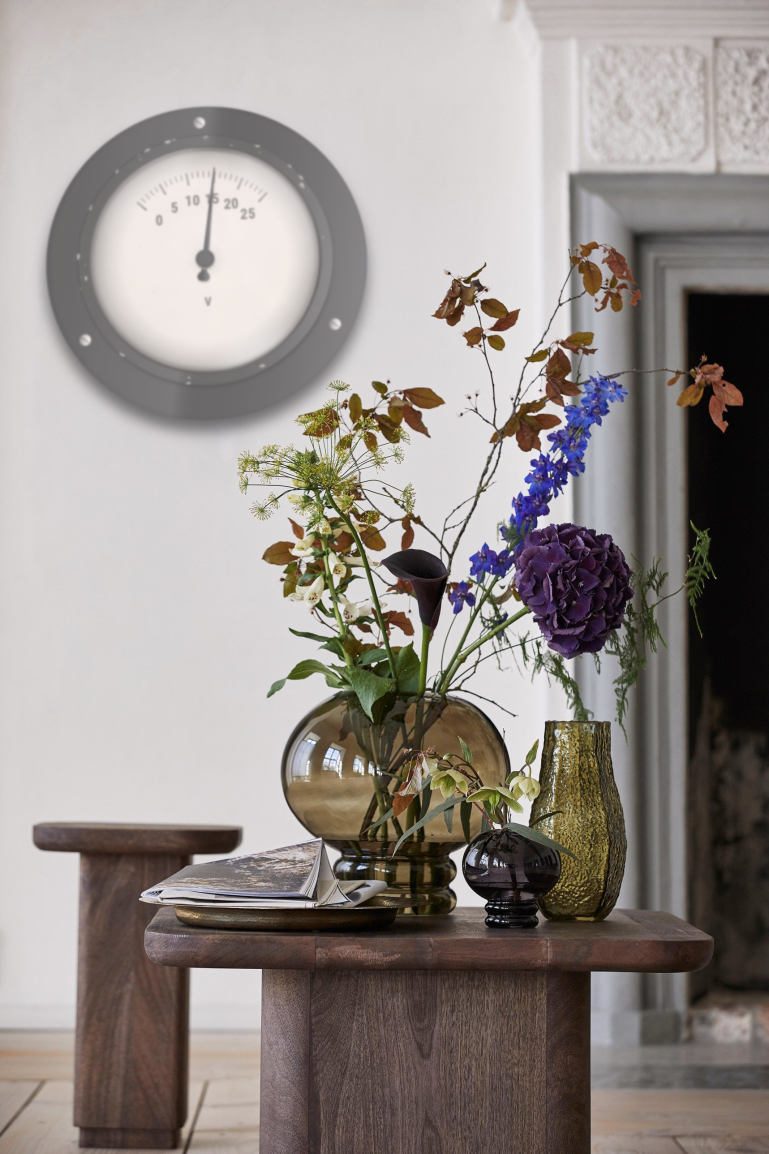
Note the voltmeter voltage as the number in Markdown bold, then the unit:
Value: **15** V
